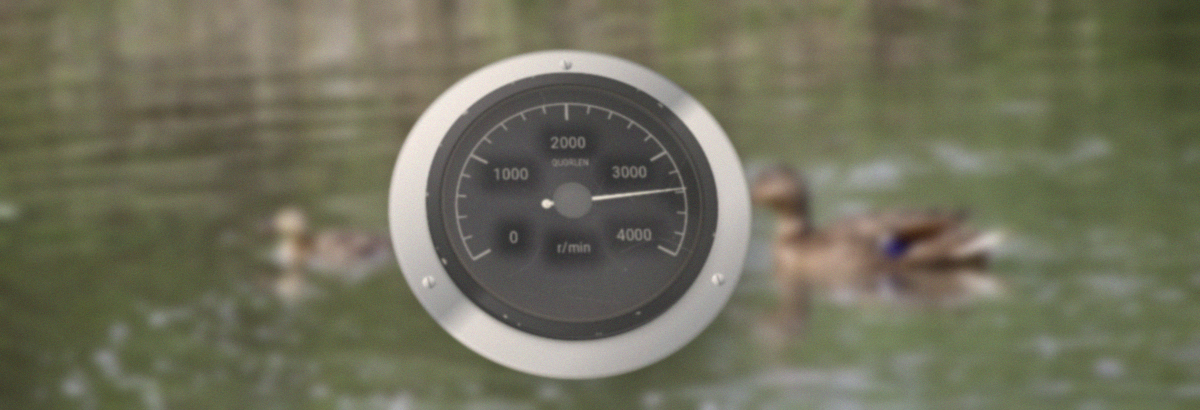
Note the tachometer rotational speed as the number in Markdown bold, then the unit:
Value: **3400** rpm
